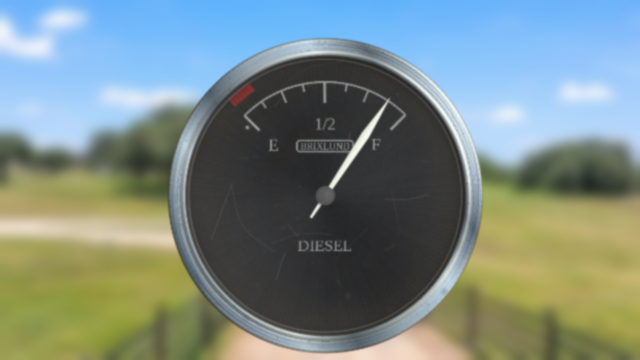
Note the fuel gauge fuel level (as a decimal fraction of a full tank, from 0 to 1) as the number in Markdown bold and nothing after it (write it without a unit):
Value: **0.875**
